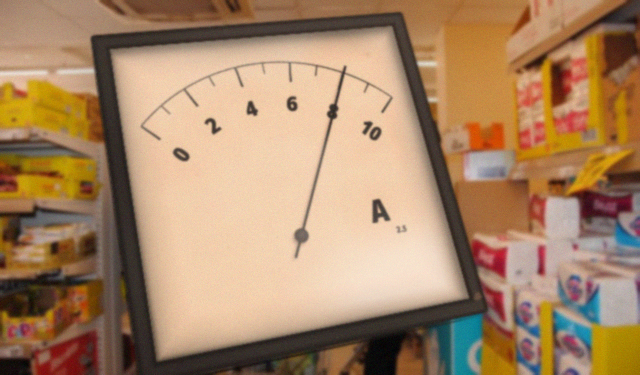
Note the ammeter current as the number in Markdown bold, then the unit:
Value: **8** A
